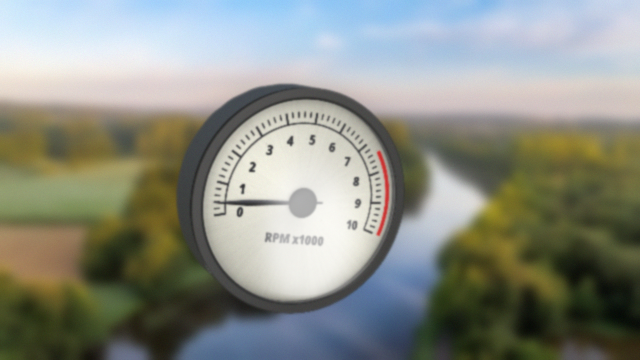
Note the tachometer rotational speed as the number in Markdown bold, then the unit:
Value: **400** rpm
